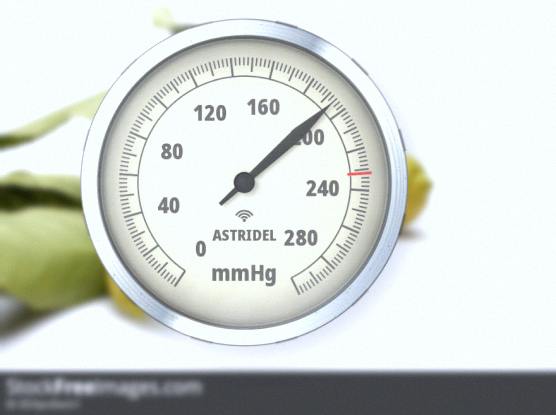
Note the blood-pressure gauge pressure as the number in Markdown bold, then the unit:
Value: **194** mmHg
